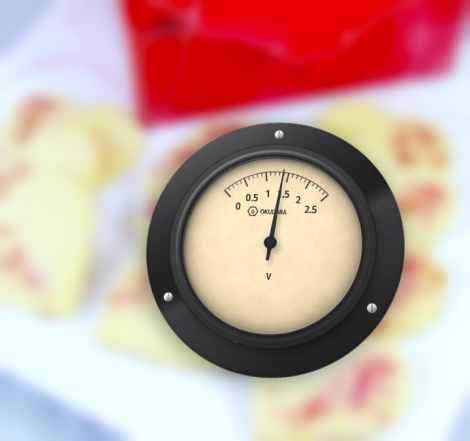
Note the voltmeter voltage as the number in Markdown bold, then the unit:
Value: **1.4** V
